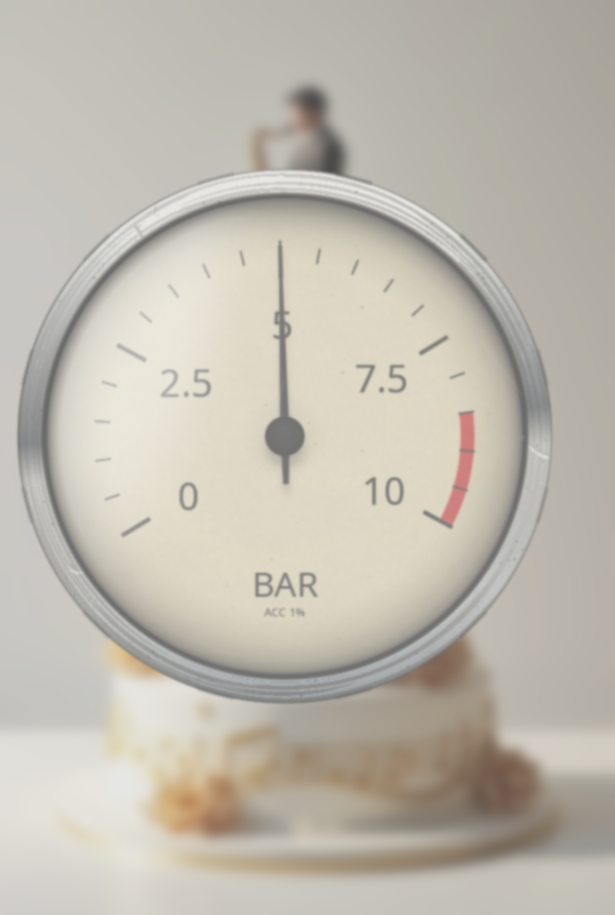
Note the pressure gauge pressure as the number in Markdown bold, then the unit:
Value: **5** bar
